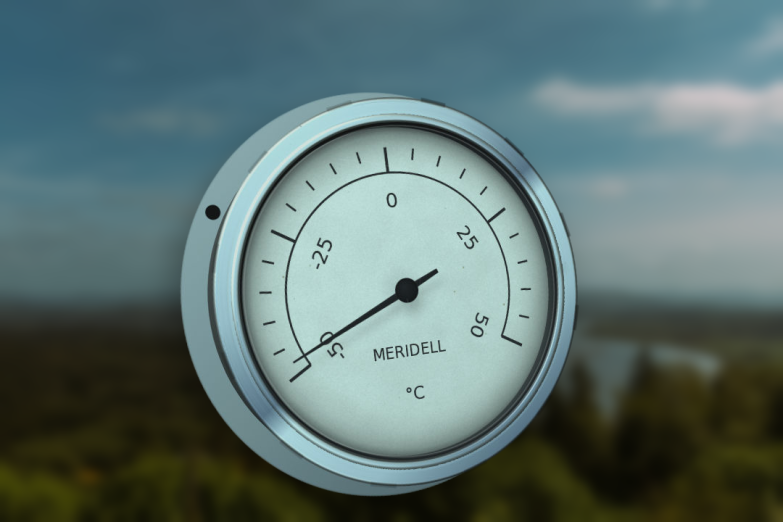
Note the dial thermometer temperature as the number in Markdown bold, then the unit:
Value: **-47.5** °C
